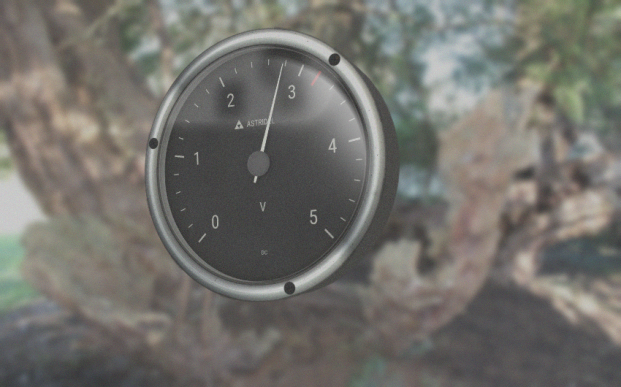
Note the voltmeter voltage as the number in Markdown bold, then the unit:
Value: **2.8** V
